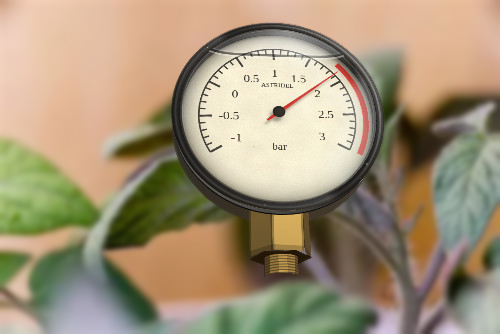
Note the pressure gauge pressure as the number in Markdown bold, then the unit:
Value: **1.9** bar
